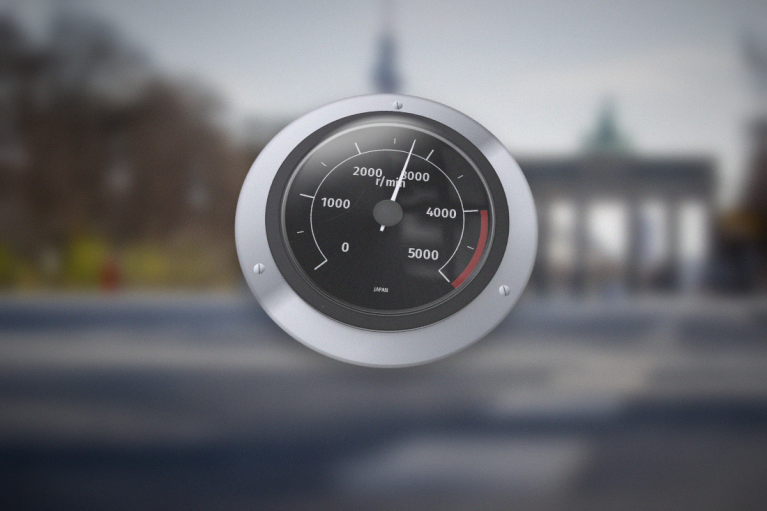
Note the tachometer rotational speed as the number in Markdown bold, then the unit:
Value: **2750** rpm
